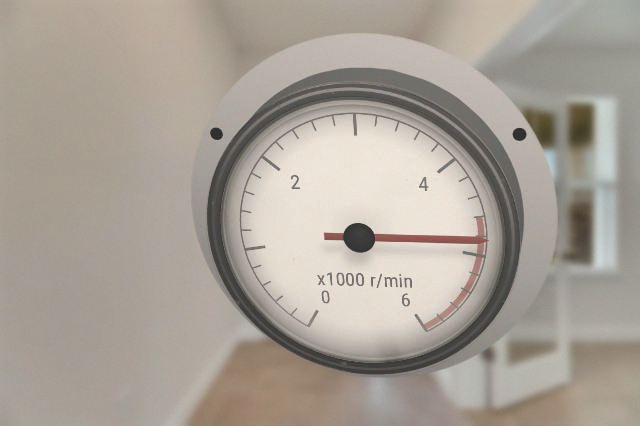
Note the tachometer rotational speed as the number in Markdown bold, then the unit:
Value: **4800** rpm
